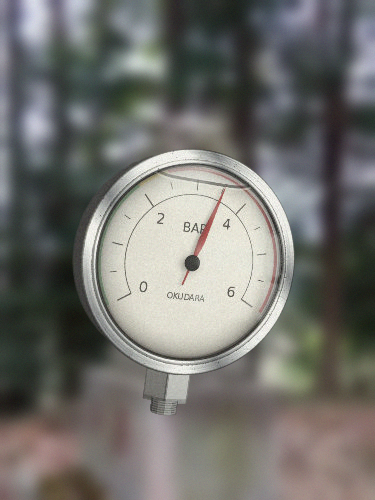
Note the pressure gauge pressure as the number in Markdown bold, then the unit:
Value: **3.5** bar
